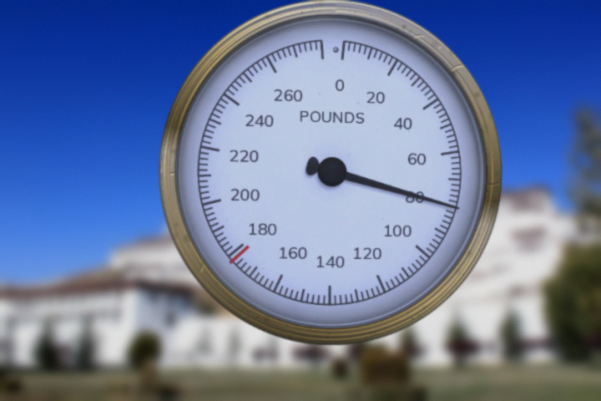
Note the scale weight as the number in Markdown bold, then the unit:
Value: **80** lb
